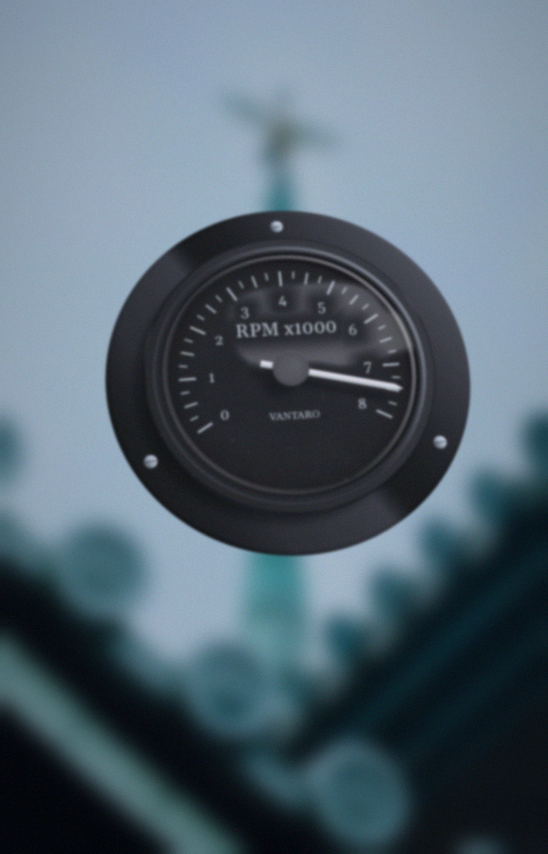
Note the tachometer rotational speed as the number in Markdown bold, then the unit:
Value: **7500** rpm
